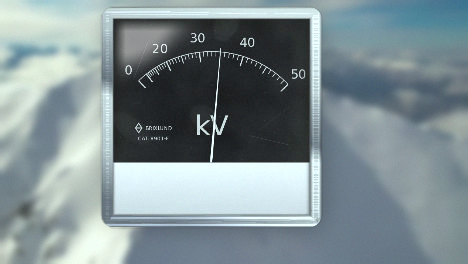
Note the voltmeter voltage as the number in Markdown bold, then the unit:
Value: **35** kV
